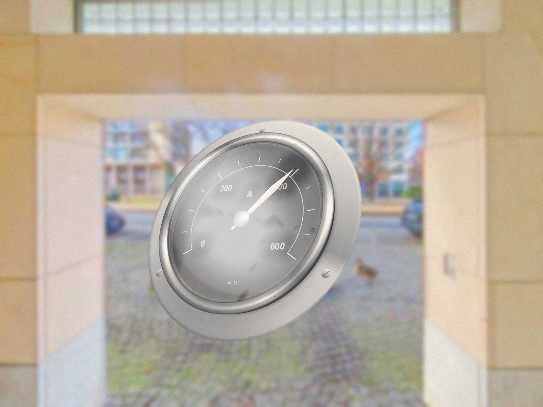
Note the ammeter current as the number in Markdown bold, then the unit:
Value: **400** A
